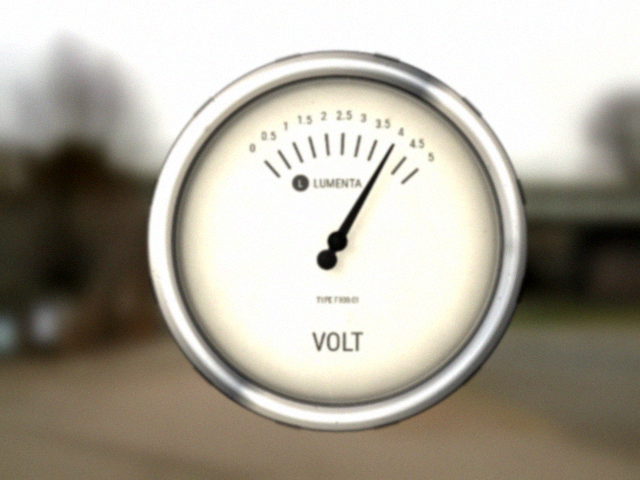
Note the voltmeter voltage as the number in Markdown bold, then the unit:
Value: **4** V
